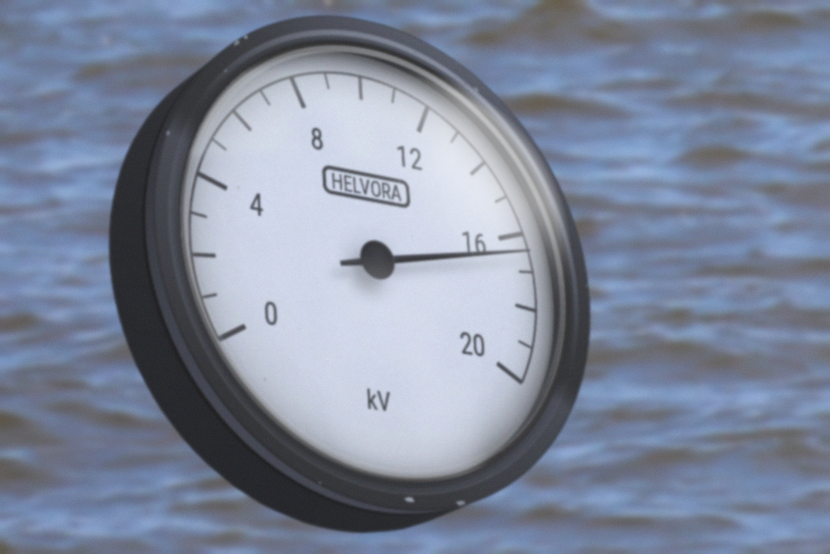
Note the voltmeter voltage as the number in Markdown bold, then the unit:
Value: **16.5** kV
